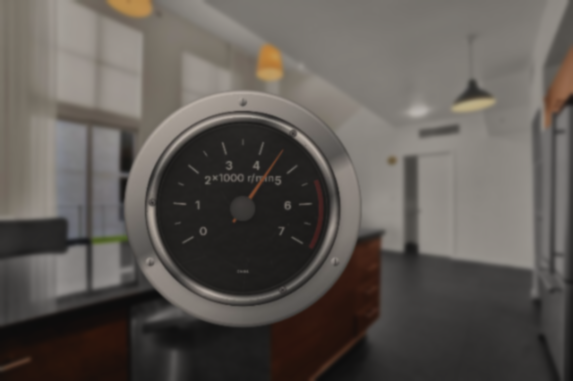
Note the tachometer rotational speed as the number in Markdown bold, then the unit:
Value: **4500** rpm
